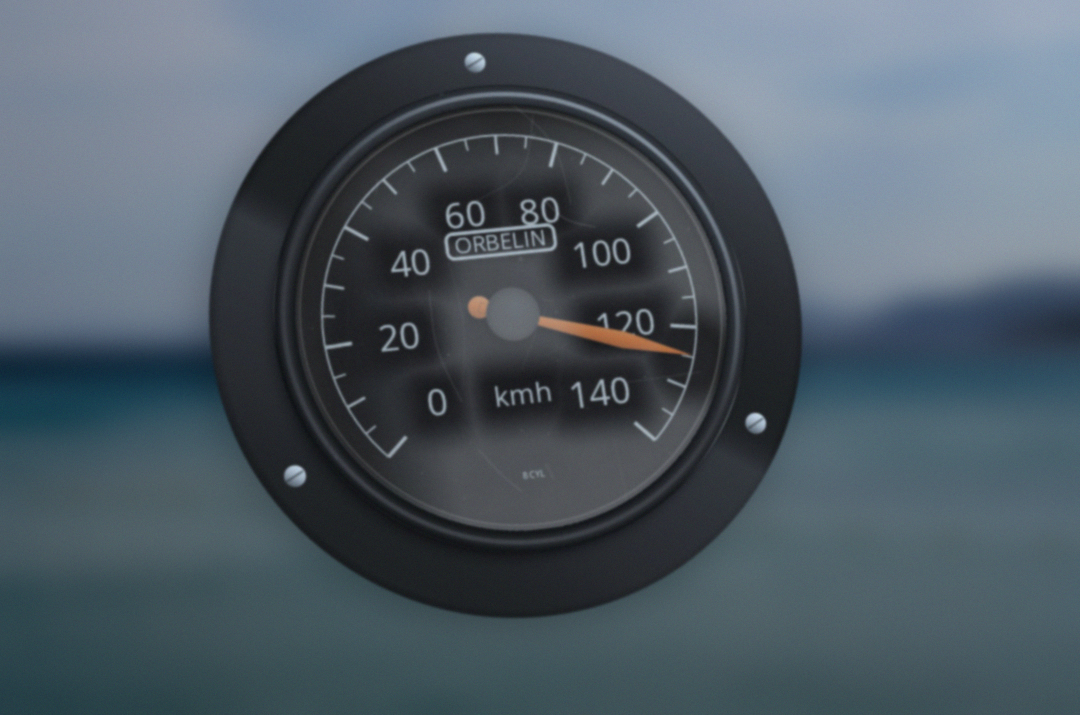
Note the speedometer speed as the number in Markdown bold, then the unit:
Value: **125** km/h
